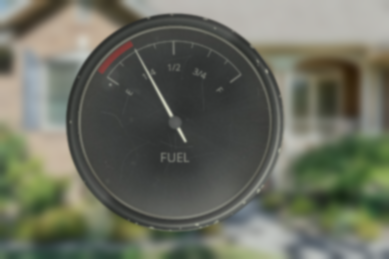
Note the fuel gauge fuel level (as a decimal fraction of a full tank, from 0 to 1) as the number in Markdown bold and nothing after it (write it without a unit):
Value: **0.25**
